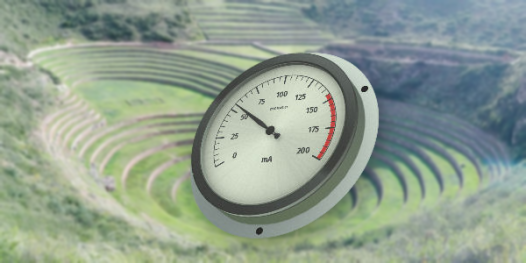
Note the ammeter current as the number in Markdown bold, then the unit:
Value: **55** mA
